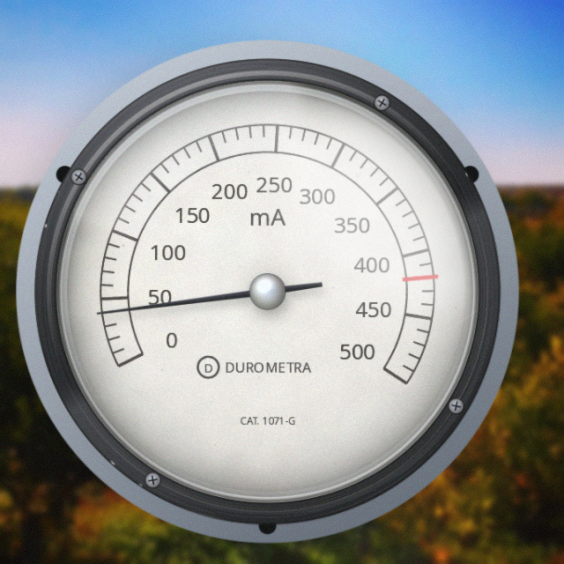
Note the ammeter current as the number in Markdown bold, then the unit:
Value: **40** mA
